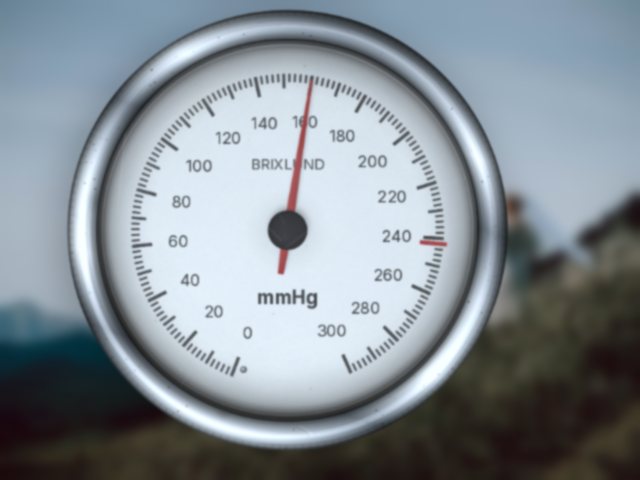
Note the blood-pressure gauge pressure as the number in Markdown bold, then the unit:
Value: **160** mmHg
